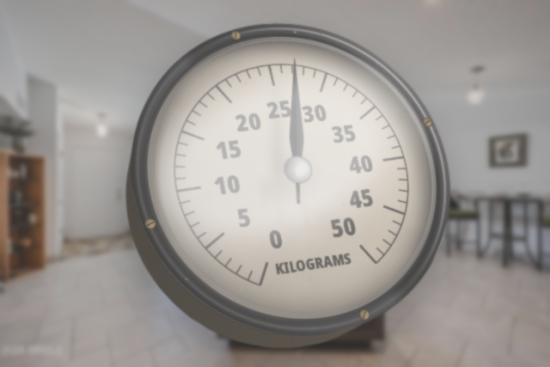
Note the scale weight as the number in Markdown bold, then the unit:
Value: **27** kg
